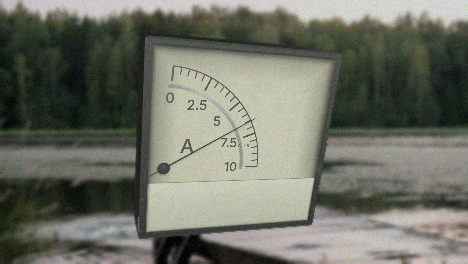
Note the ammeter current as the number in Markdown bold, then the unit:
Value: **6.5** A
